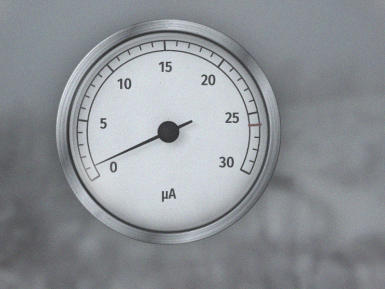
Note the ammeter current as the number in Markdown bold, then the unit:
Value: **1** µA
